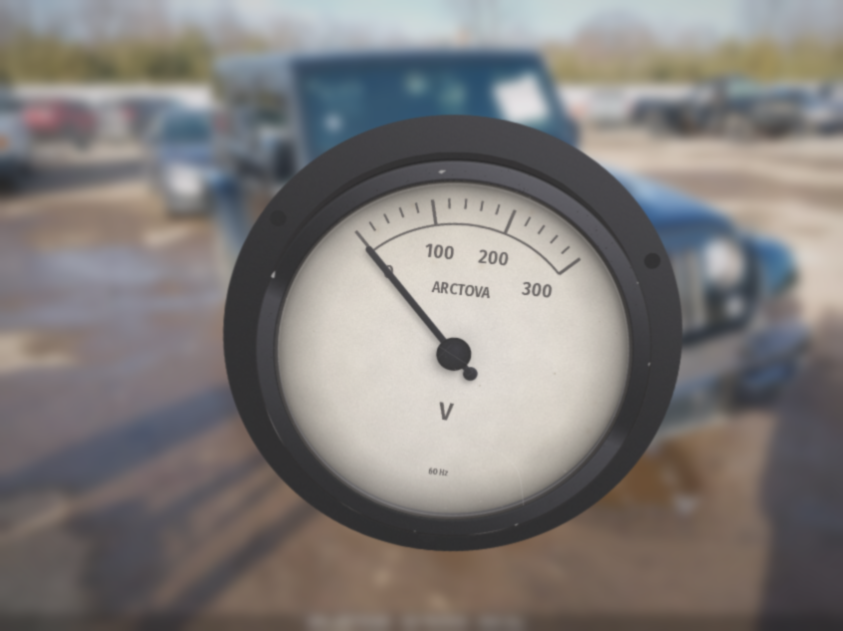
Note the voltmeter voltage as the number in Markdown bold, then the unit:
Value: **0** V
